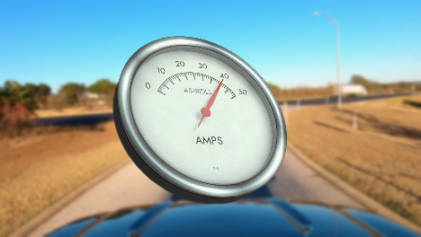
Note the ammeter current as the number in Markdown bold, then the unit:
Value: **40** A
